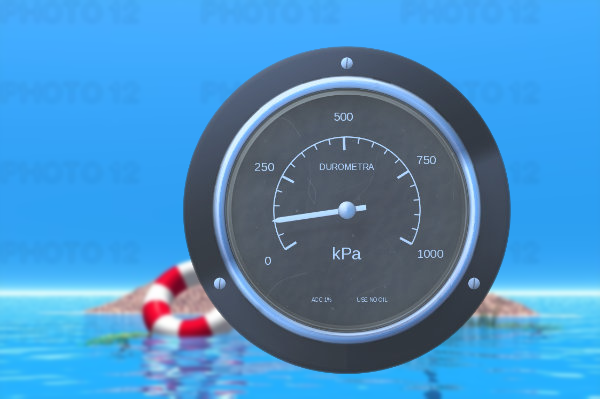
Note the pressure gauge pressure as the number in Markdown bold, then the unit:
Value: **100** kPa
